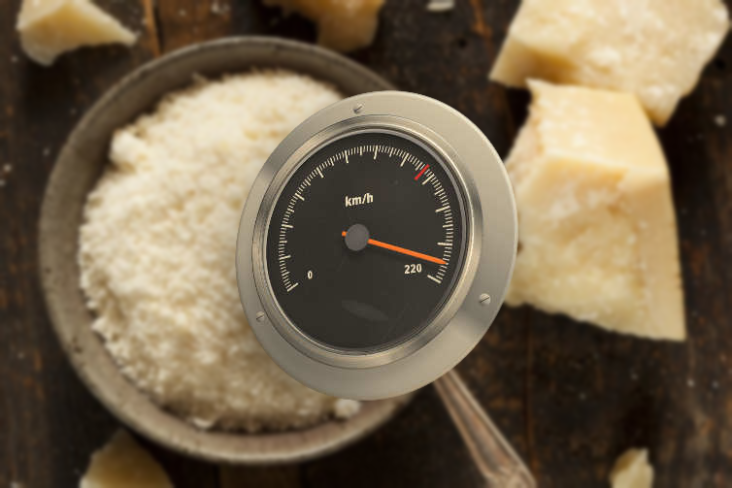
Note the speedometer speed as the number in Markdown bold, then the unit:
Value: **210** km/h
